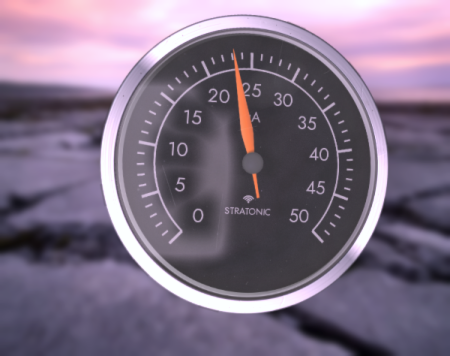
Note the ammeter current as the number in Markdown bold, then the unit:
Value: **23** µA
